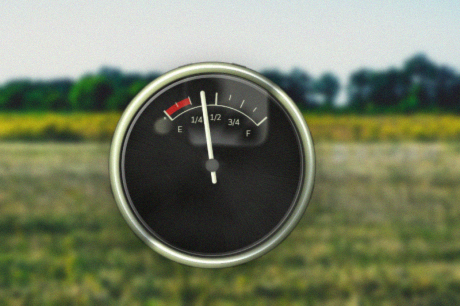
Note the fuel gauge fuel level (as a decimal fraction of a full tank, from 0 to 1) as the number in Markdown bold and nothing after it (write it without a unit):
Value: **0.375**
